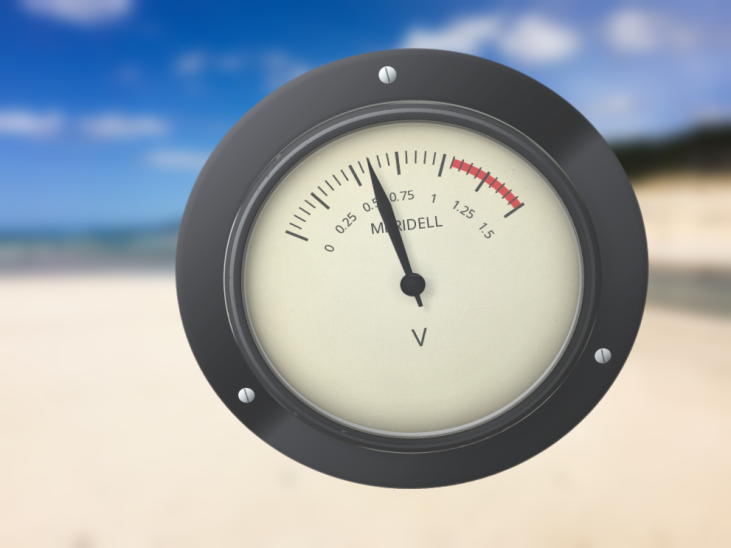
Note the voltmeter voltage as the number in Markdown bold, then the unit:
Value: **0.6** V
